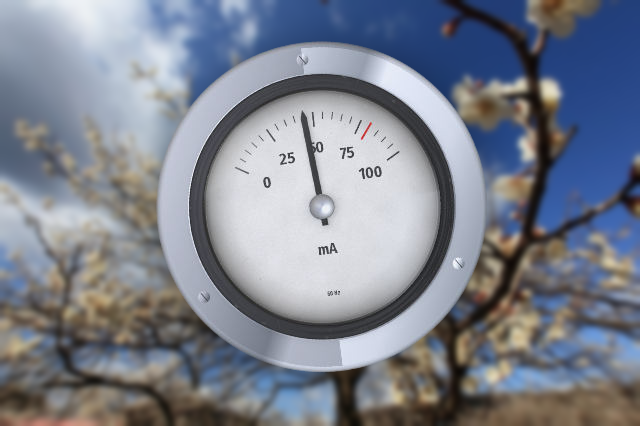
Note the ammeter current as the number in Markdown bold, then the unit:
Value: **45** mA
